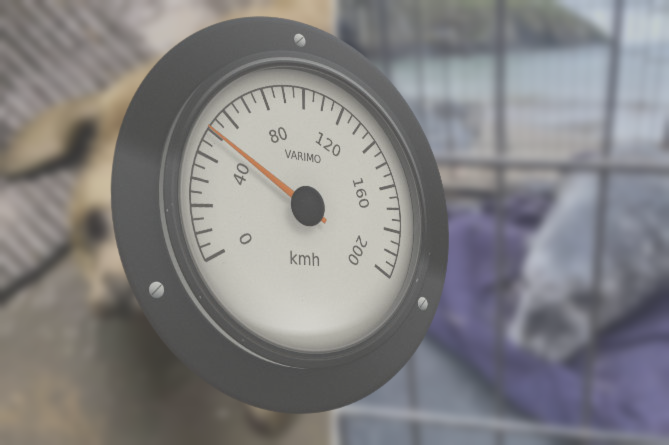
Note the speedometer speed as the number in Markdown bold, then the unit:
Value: **50** km/h
